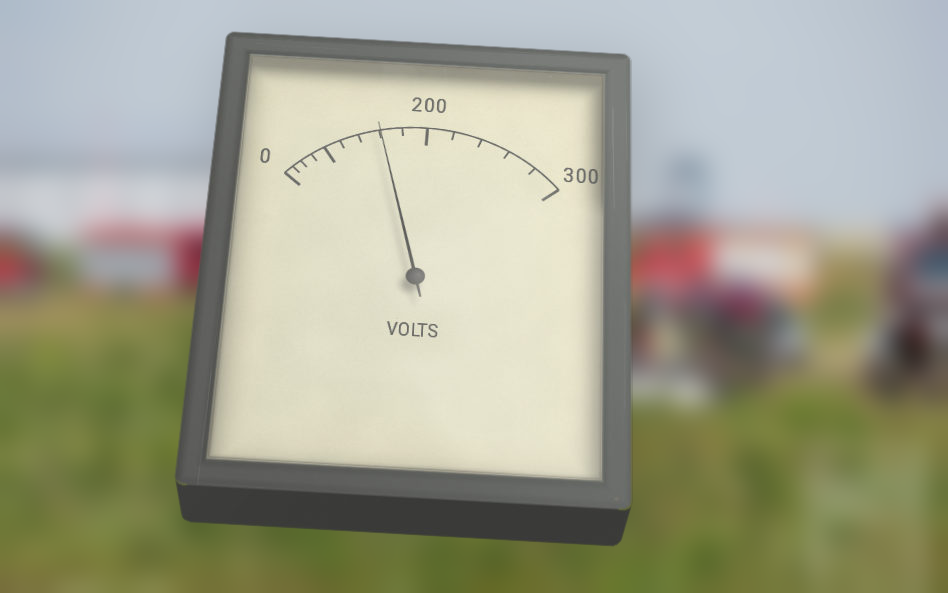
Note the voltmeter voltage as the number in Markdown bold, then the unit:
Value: **160** V
